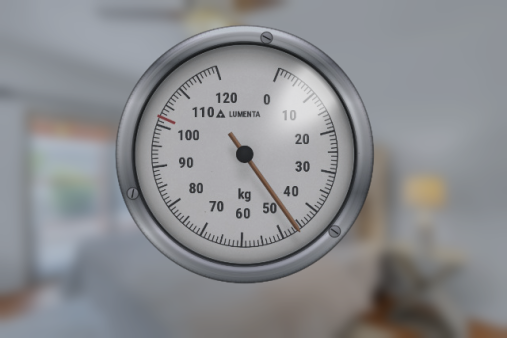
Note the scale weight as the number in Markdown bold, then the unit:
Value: **46** kg
